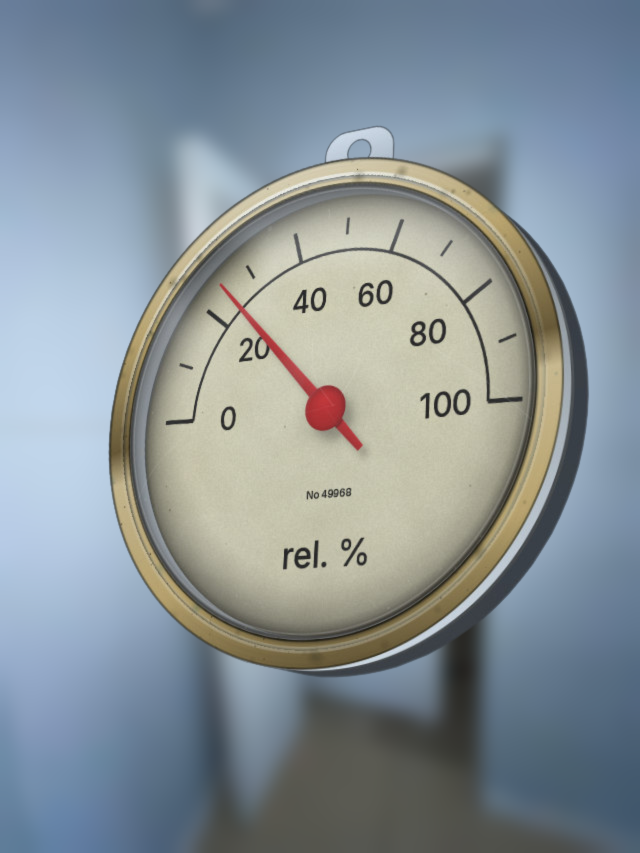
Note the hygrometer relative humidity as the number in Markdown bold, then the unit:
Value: **25** %
